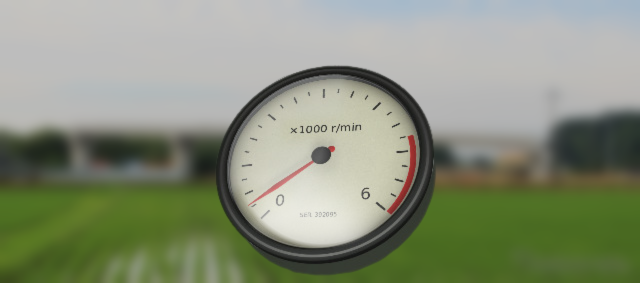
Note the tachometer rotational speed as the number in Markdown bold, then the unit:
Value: **250** rpm
